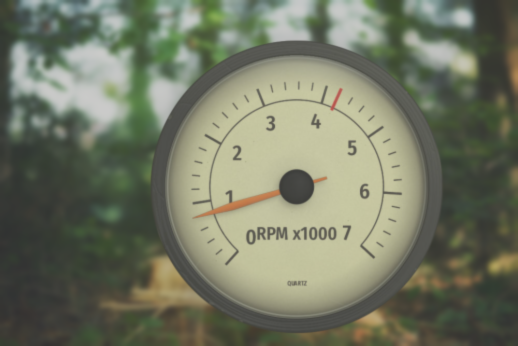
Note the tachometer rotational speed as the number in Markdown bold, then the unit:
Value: **800** rpm
